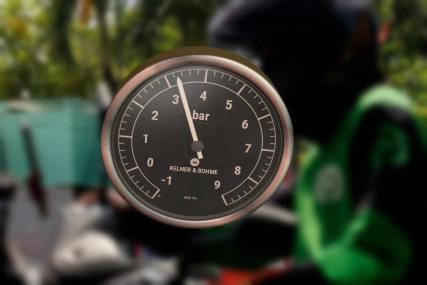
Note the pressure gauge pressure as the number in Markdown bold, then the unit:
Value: **3.3** bar
